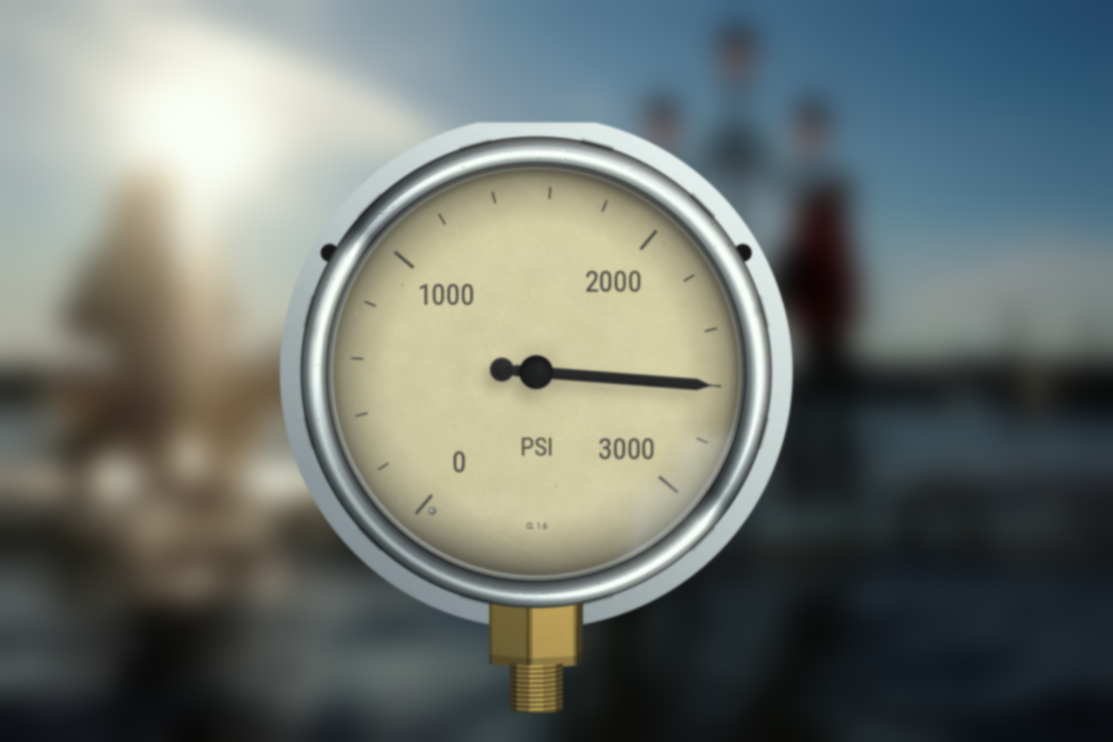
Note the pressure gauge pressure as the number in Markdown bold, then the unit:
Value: **2600** psi
